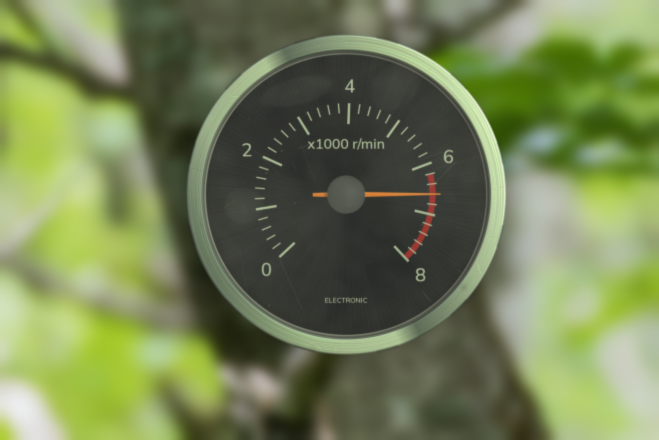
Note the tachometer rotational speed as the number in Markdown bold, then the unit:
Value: **6600** rpm
